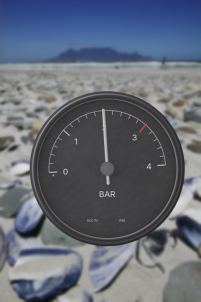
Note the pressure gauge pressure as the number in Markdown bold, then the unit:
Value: **2** bar
